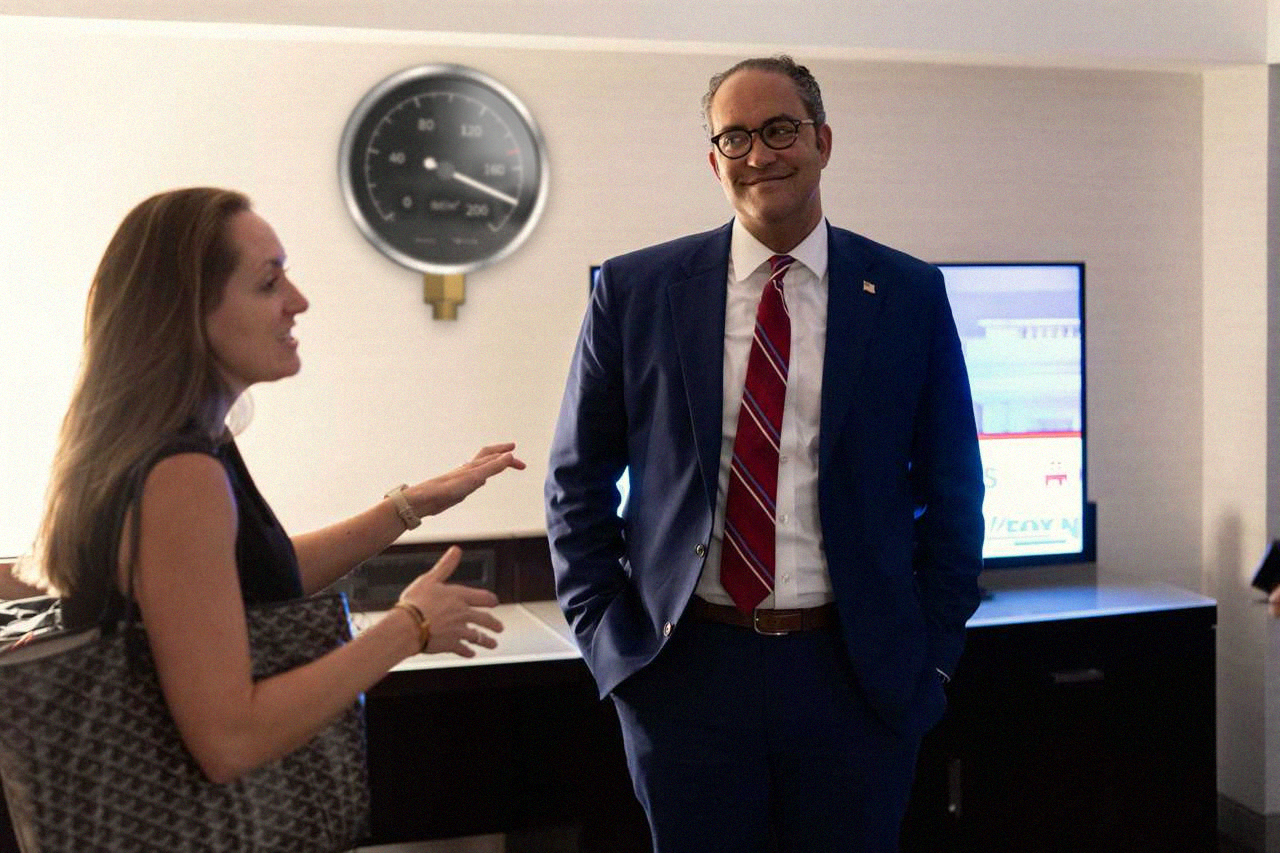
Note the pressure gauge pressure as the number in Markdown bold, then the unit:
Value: **180** psi
